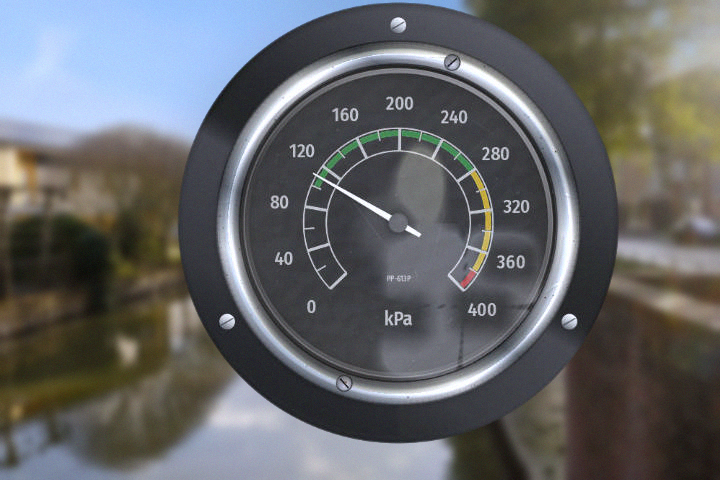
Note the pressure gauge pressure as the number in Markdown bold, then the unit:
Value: **110** kPa
